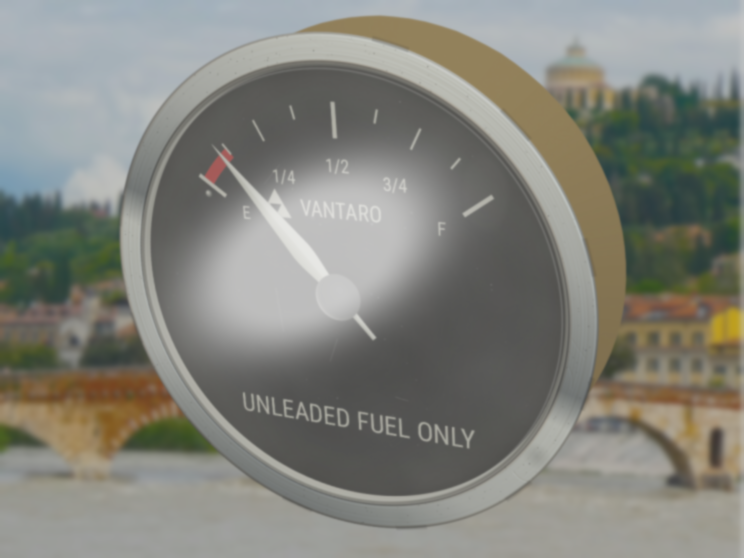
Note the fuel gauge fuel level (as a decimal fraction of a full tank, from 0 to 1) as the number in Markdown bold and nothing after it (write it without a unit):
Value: **0.125**
